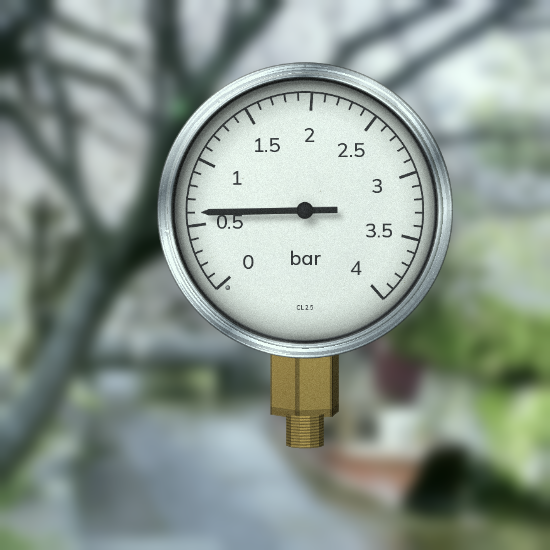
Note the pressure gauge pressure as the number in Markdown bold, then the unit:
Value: **0.6** bar
